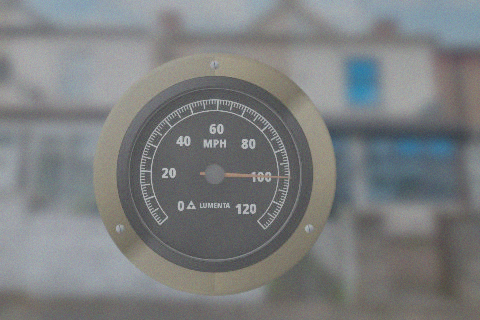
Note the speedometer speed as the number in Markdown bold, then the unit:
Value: **100** mph
